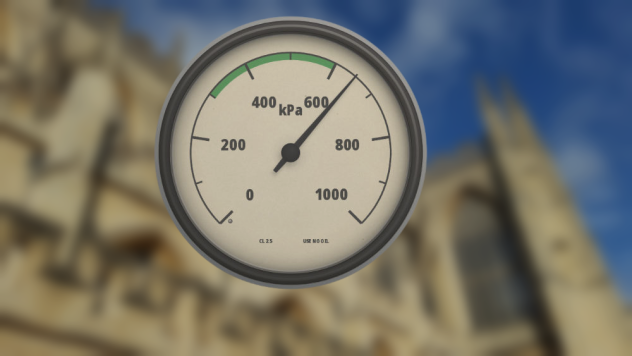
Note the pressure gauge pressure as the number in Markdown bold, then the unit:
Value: **650** kPa
